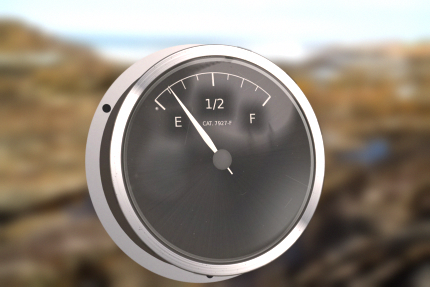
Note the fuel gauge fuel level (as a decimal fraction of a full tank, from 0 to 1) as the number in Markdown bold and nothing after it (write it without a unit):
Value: **0.125**
